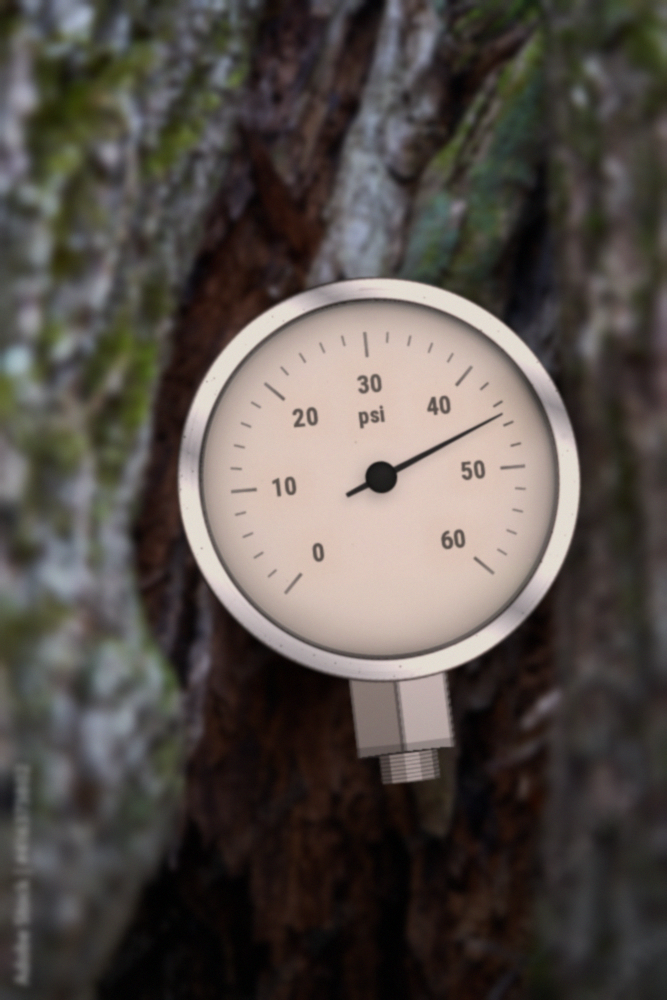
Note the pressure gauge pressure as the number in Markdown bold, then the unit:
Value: **45** psi
